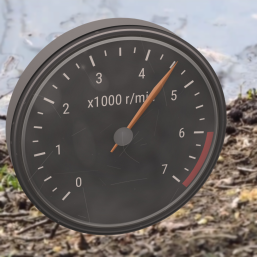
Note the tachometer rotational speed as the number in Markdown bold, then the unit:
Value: **4500** rpm
